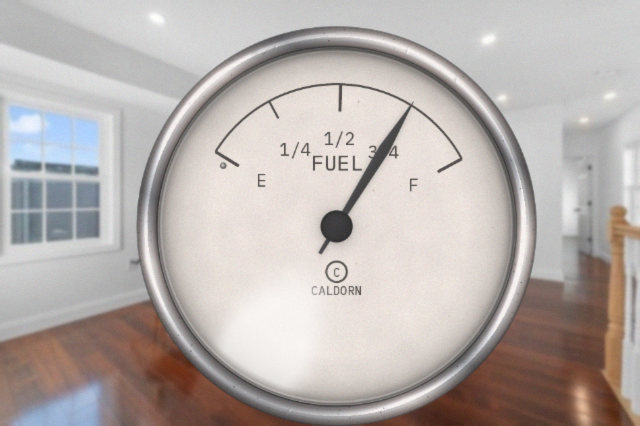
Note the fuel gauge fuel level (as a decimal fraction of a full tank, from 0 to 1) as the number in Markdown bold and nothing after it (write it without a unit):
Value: **0.75**
